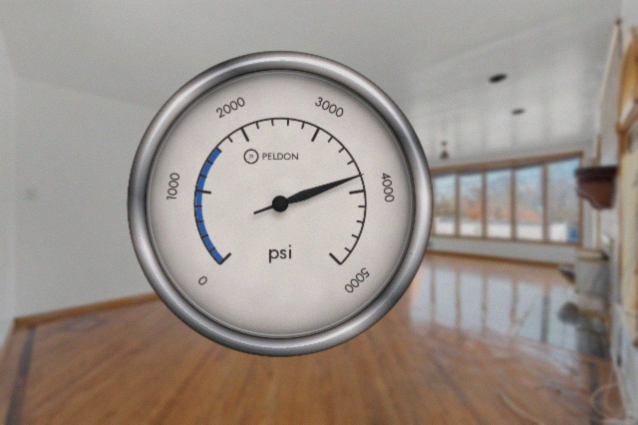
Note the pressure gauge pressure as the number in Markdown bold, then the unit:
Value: **3800** psi
